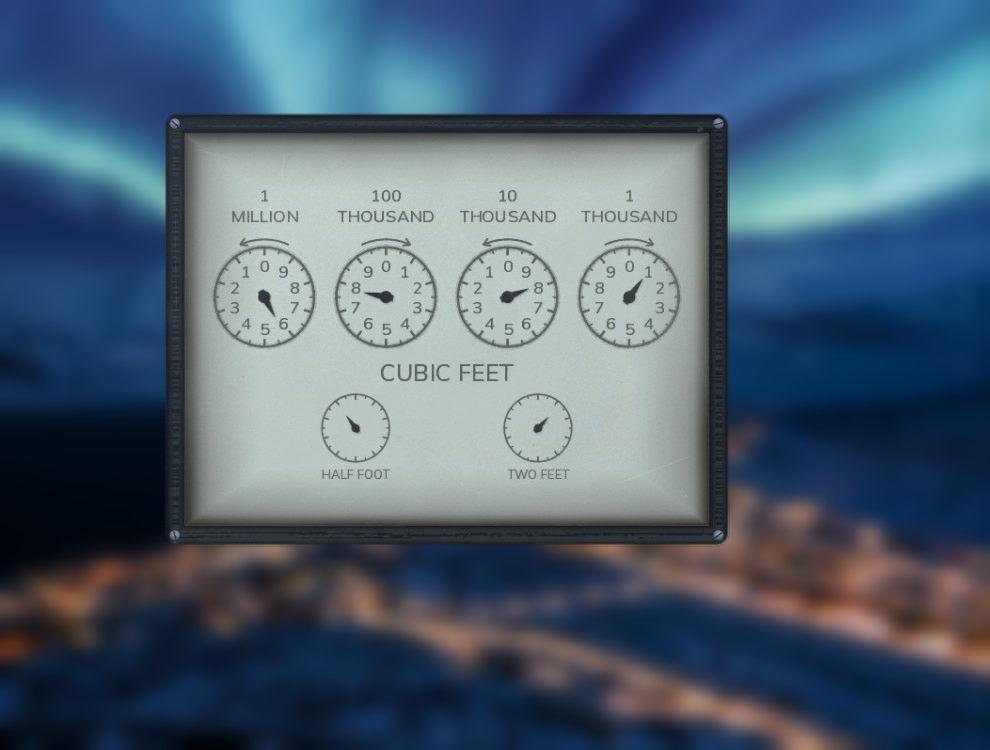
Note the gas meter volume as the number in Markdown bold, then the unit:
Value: **578100** ft³
